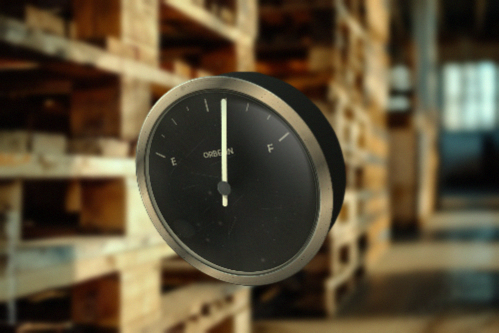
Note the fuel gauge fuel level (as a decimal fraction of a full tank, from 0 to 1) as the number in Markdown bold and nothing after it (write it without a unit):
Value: **0.625**
